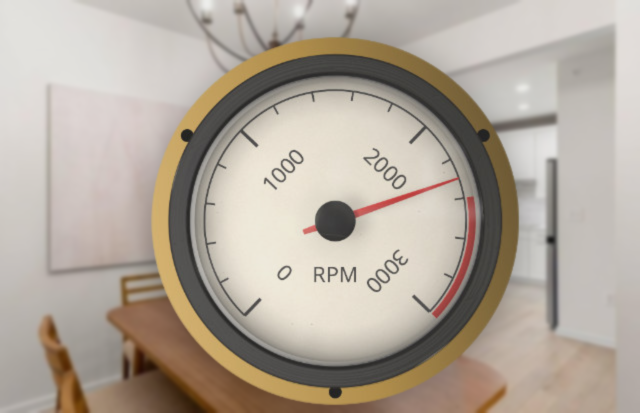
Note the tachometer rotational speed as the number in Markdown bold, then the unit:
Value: **2300** rpm
